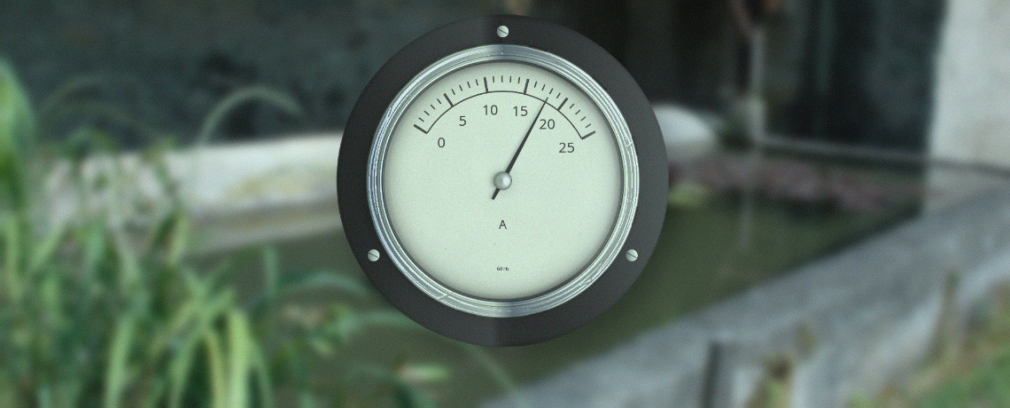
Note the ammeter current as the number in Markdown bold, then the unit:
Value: **18** A
